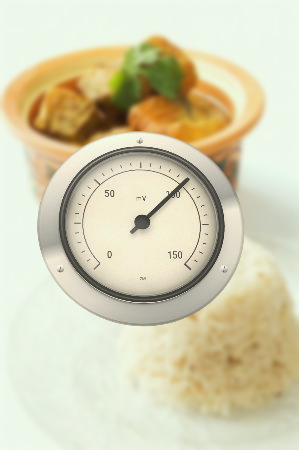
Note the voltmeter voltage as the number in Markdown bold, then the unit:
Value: **100** mV
